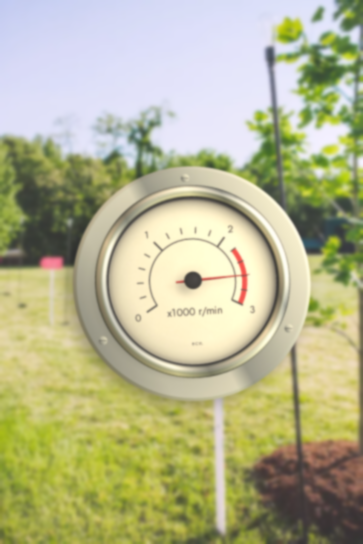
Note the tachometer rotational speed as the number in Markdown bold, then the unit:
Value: **2600** rpm
